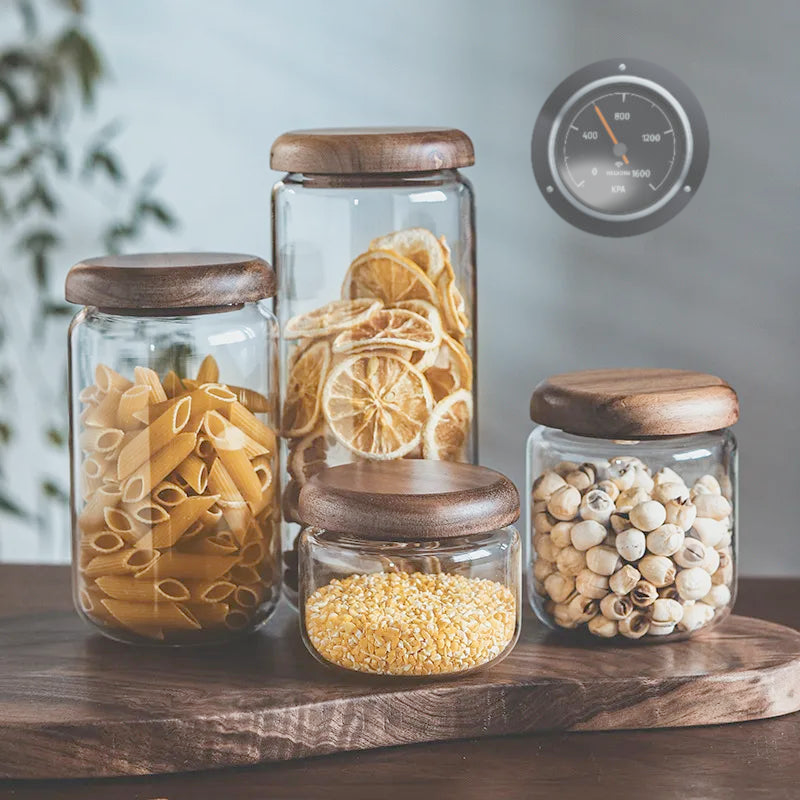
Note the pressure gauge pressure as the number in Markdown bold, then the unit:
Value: **600** kPa
